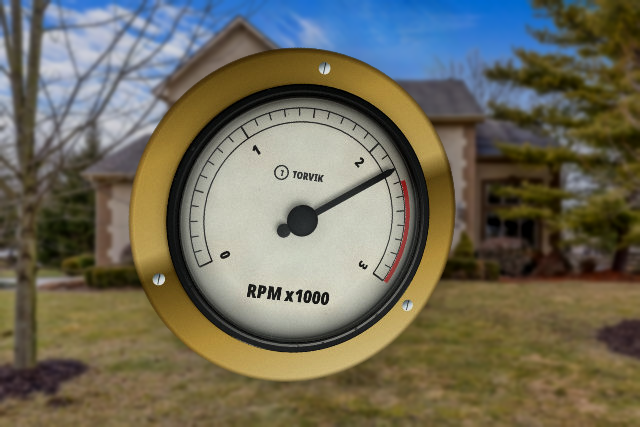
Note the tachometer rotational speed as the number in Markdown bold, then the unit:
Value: **2200** rpm
